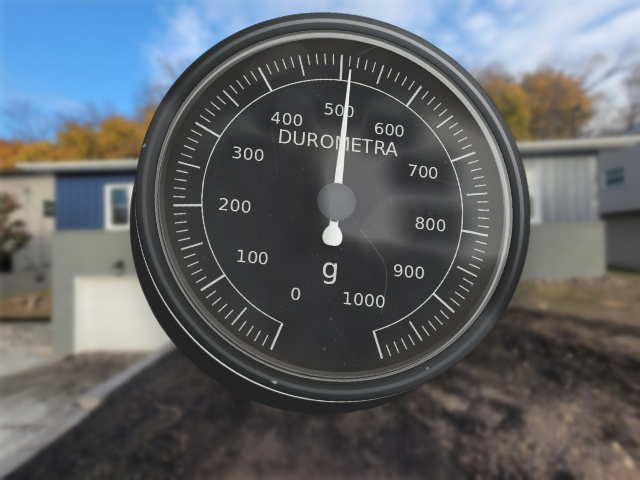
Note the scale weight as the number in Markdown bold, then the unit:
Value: **510** g
